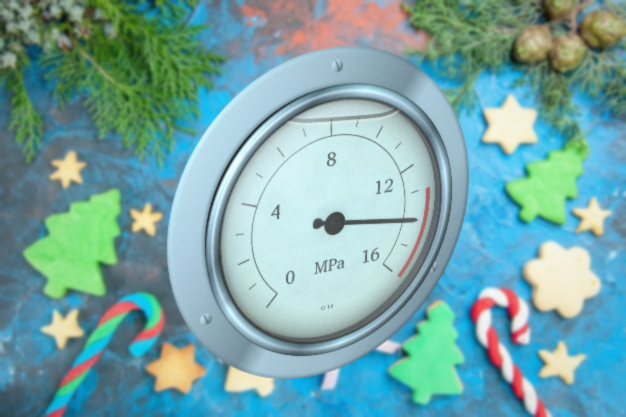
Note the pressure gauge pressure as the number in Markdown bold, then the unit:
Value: **14** MPa
